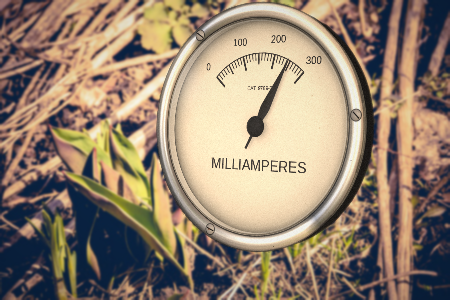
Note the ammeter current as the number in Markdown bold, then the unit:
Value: **250** mA
